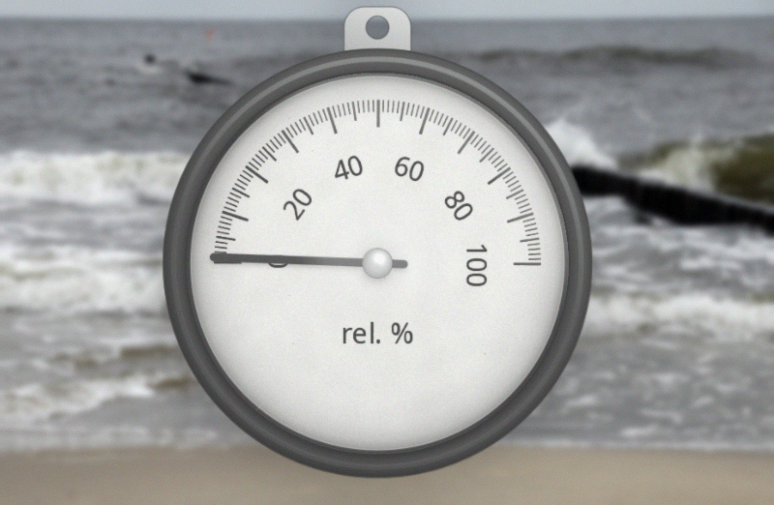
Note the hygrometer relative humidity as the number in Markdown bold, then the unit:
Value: **1** %
